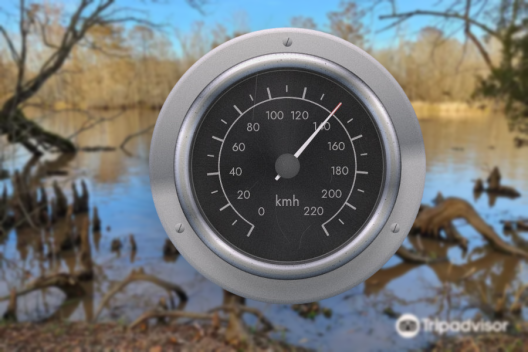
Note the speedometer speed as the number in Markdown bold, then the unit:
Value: **140** km/h
